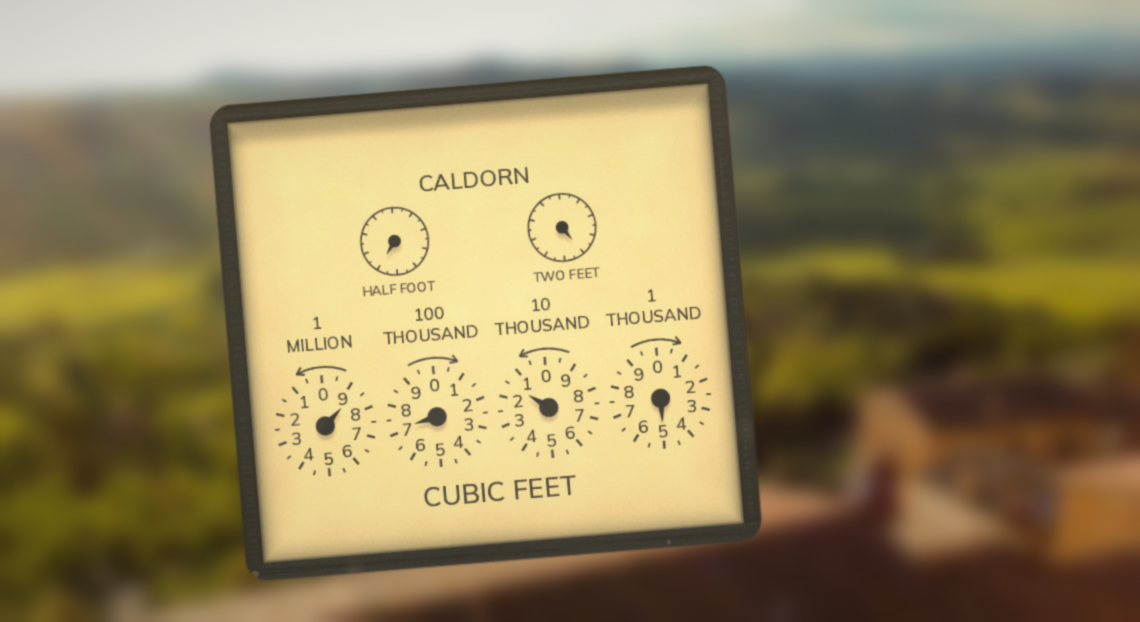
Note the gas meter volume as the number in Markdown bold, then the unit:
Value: **871500** ft³
